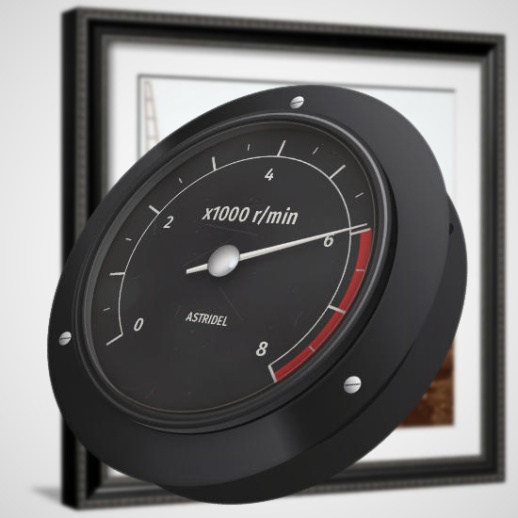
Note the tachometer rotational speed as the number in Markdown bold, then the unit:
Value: **6000** rpm
